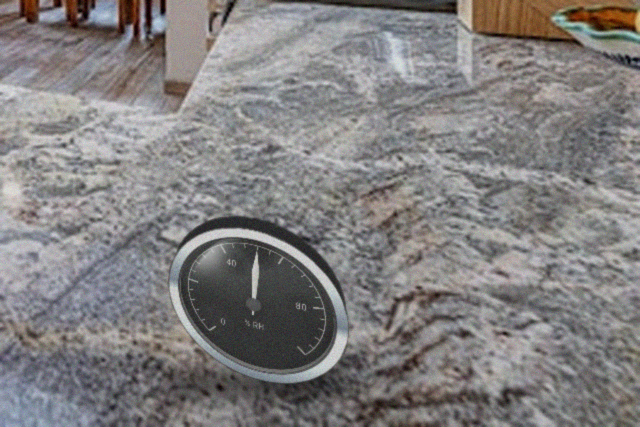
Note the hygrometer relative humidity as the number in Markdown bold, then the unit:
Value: **52** %
